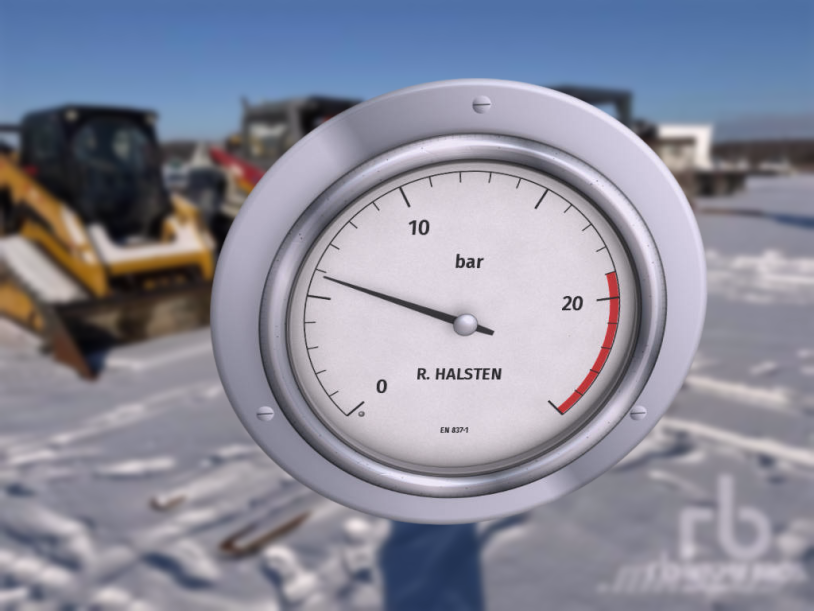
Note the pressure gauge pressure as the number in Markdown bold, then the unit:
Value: **6** bar
